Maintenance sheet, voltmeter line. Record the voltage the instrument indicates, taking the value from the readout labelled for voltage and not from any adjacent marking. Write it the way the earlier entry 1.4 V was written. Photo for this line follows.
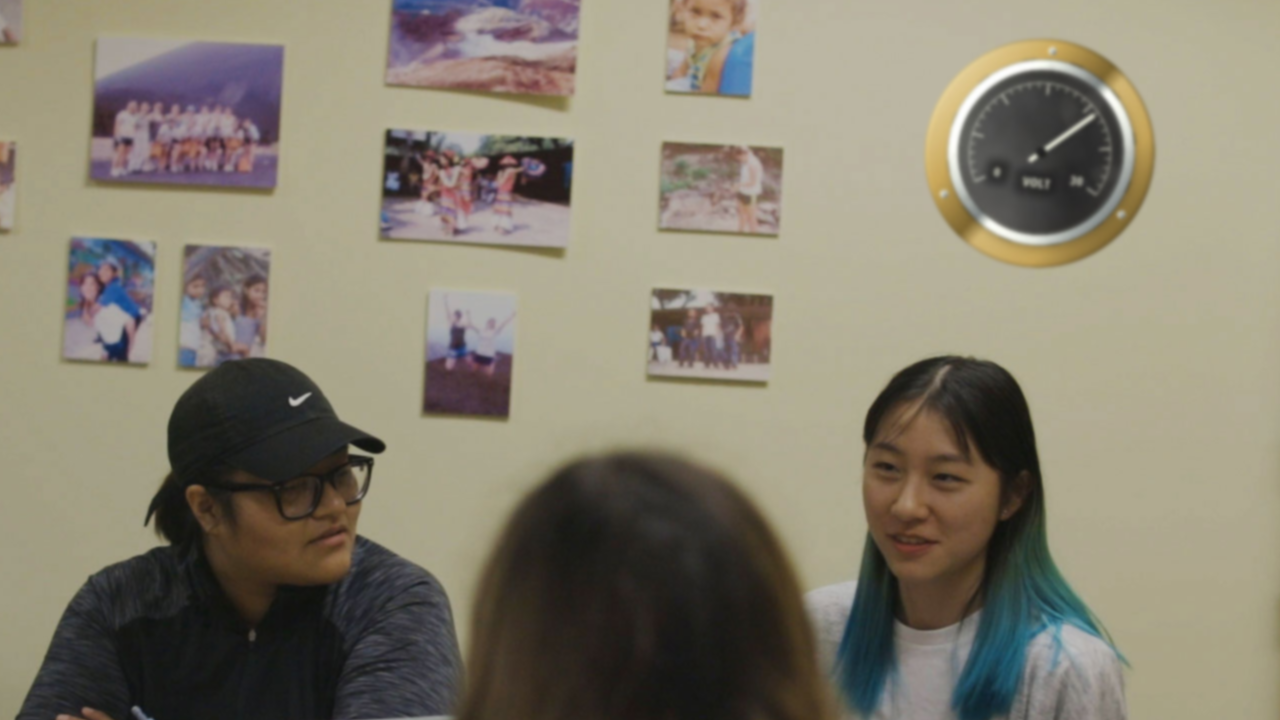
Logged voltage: 21 V
